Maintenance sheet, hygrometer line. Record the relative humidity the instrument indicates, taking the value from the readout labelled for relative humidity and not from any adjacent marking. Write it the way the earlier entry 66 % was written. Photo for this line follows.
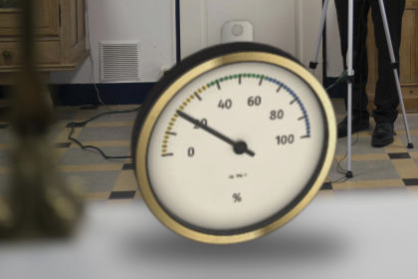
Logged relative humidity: 20 %
